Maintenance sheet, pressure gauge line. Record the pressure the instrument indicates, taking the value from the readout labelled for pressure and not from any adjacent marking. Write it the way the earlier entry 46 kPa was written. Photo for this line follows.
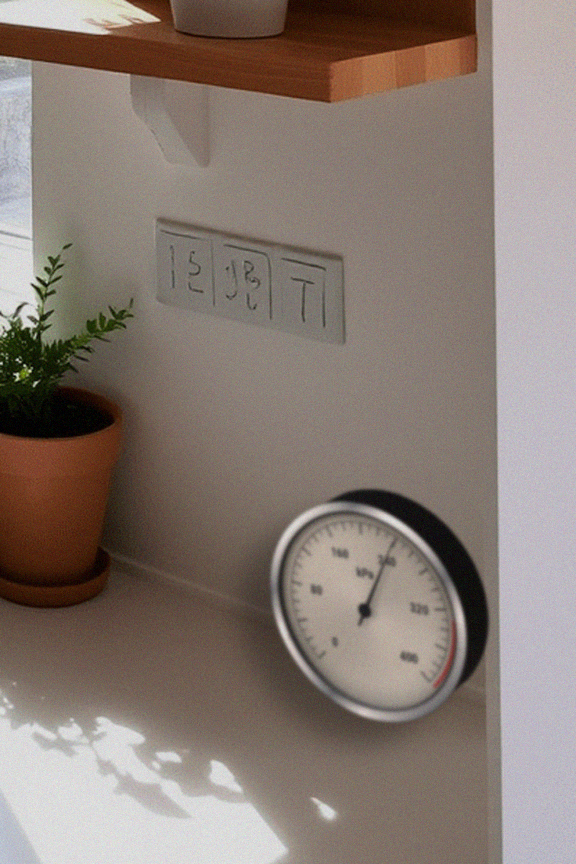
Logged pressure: 240 kPa
